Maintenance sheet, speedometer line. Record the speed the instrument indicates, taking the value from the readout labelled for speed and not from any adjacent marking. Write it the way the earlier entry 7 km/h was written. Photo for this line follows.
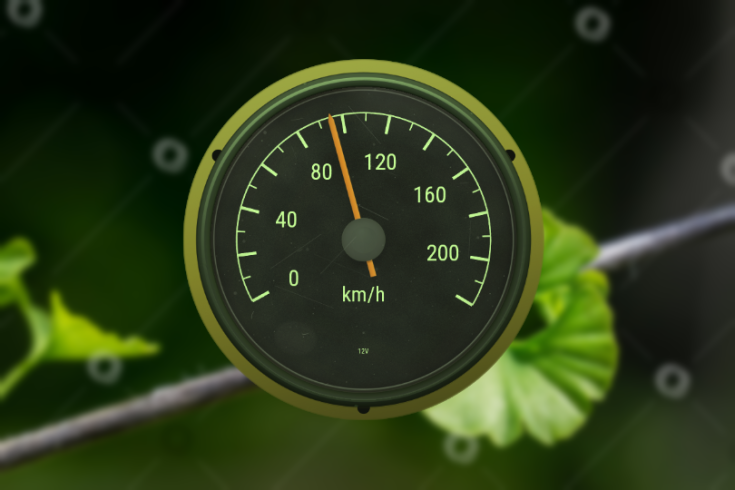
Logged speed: 95 km/h
